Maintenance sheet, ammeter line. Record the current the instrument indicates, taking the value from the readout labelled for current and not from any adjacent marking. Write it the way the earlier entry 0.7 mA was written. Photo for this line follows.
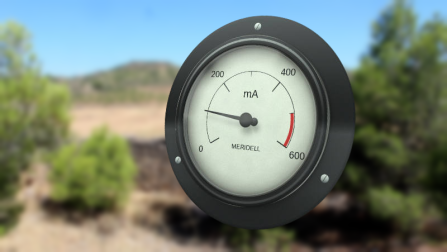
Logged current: 100 mA
